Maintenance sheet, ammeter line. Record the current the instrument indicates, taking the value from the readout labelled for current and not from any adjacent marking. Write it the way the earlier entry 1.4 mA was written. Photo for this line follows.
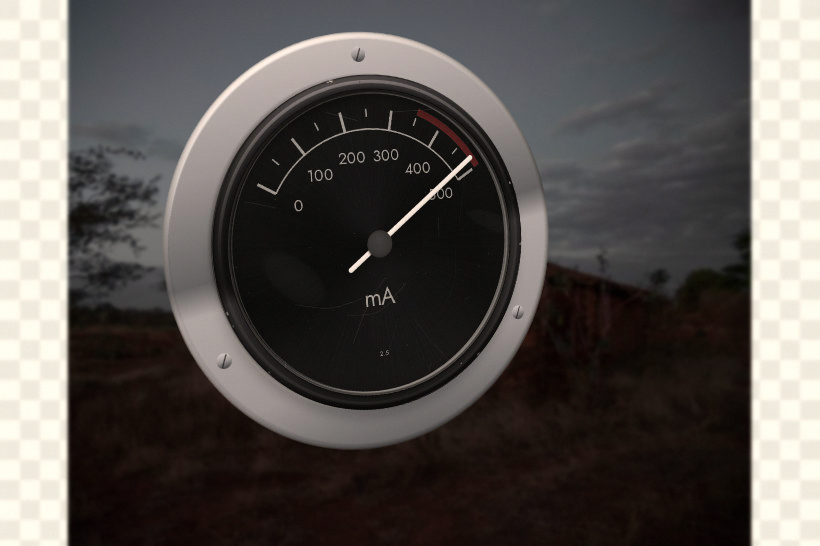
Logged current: 475 mA
